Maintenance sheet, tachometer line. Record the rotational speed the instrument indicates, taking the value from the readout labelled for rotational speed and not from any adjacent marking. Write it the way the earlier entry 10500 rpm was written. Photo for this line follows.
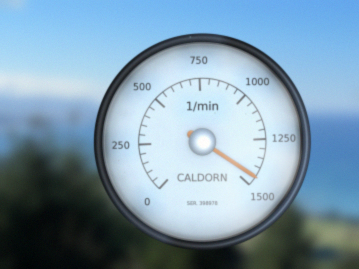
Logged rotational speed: 1450 rpm
